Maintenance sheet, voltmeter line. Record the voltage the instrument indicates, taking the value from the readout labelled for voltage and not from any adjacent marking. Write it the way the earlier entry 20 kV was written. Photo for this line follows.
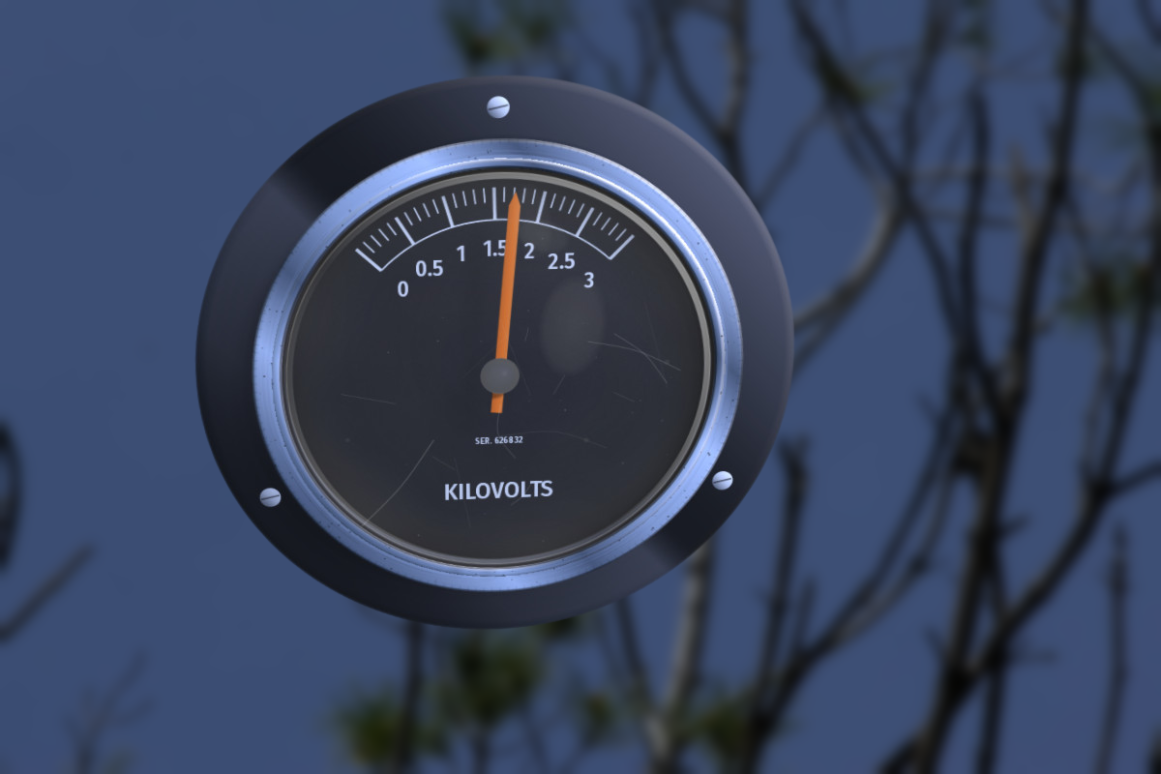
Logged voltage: 1.7 kV
